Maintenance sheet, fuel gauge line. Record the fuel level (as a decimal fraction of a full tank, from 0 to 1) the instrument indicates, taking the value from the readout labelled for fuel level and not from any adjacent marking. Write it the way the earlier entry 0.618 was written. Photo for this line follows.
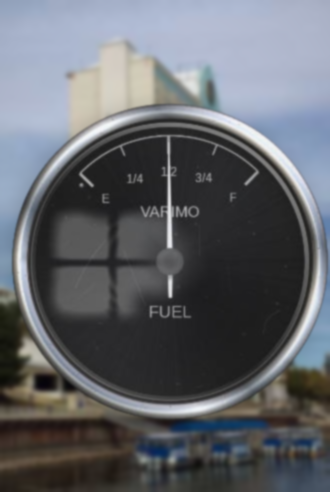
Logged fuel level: 0.5
